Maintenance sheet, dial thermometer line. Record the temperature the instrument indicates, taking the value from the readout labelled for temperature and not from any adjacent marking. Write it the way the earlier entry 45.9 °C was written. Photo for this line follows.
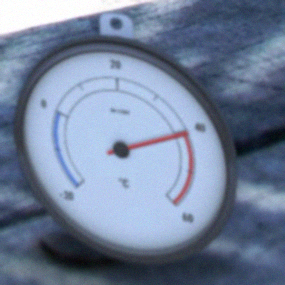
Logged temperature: 40 °C
